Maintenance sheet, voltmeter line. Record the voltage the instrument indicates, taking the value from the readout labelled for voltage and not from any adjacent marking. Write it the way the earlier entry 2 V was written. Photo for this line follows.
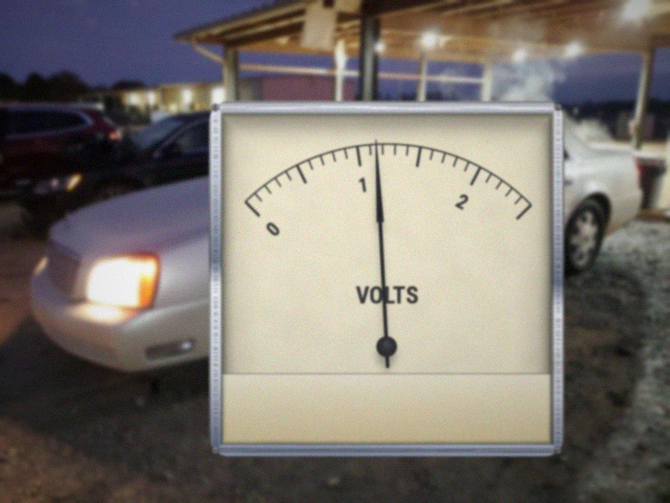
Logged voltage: 1.15 V
